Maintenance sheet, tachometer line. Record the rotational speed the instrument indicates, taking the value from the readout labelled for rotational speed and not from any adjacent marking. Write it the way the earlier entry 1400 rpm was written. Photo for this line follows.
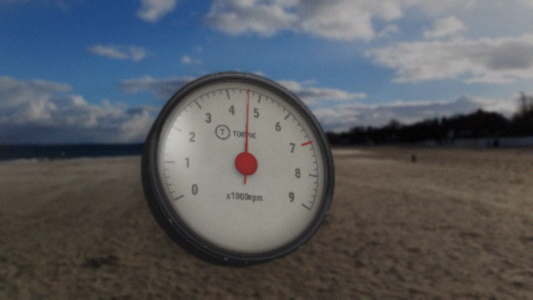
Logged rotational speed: 4600 rpm
